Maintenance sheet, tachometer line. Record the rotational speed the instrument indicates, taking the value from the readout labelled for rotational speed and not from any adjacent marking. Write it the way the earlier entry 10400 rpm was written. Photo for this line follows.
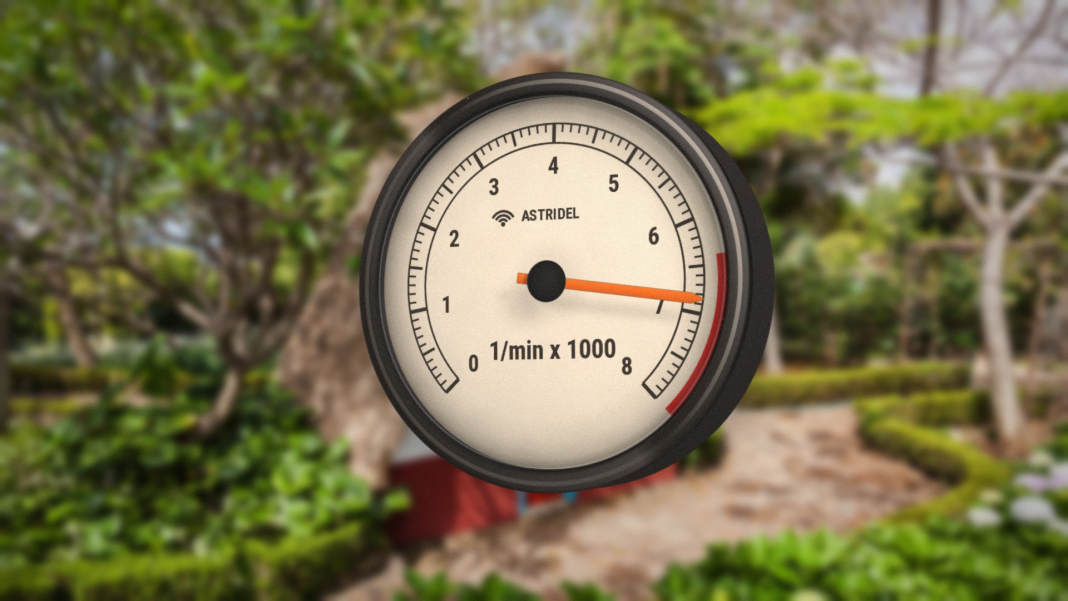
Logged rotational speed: 6850 rpm
